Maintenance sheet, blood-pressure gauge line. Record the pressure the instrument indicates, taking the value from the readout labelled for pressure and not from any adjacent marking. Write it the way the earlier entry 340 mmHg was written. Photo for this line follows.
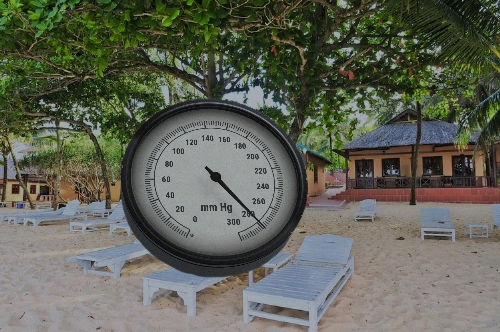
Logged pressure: 280 mmHg
